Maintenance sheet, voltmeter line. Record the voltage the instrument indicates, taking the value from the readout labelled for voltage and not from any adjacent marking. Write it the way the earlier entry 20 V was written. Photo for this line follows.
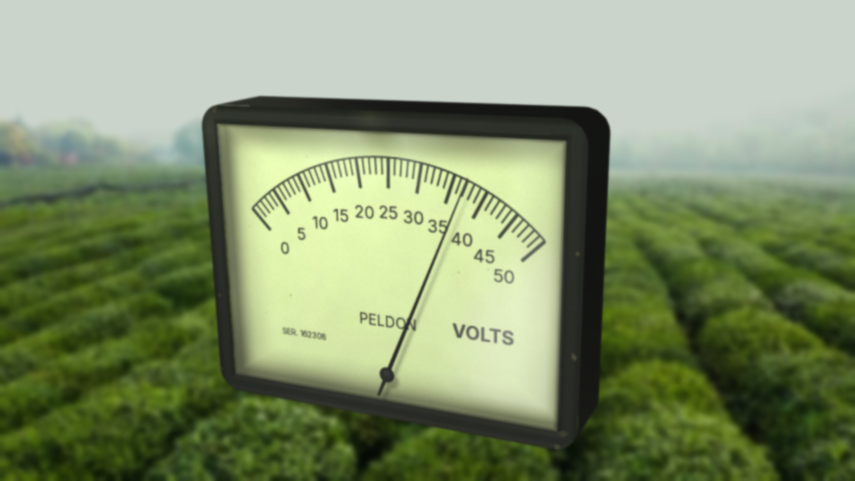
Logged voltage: 37 V
